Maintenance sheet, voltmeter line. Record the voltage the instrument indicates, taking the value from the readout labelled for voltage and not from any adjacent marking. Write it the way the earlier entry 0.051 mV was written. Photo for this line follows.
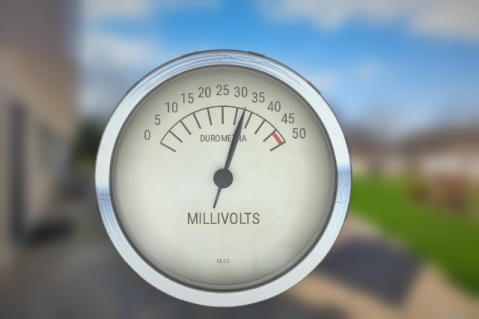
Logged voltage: 32.5 mV
